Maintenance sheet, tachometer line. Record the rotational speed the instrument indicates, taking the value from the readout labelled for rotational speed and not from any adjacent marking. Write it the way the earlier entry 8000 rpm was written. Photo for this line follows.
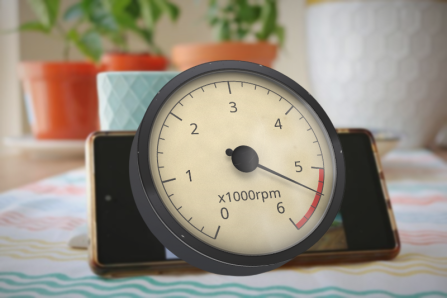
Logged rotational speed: 5400 rpm
